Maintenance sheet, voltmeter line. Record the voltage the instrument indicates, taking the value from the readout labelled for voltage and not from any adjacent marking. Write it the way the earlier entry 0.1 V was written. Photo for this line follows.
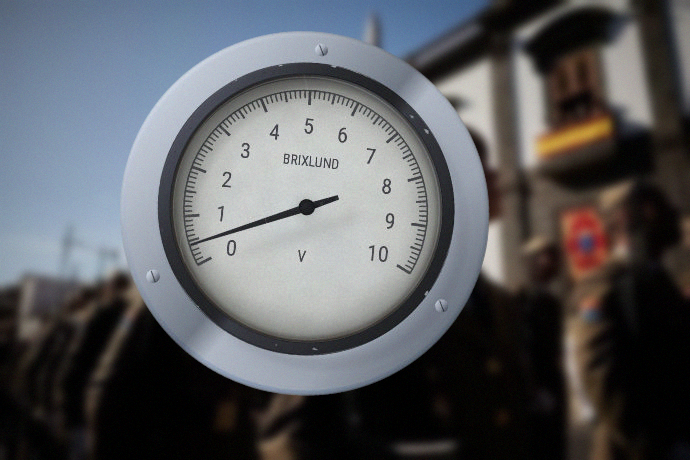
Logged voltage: 0.4 V
